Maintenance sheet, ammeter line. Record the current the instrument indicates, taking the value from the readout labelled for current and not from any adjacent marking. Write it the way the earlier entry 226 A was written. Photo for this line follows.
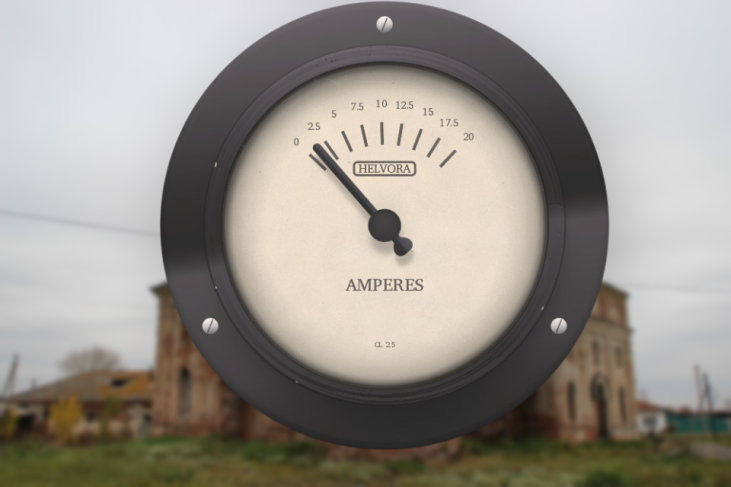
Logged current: 1.25 A
